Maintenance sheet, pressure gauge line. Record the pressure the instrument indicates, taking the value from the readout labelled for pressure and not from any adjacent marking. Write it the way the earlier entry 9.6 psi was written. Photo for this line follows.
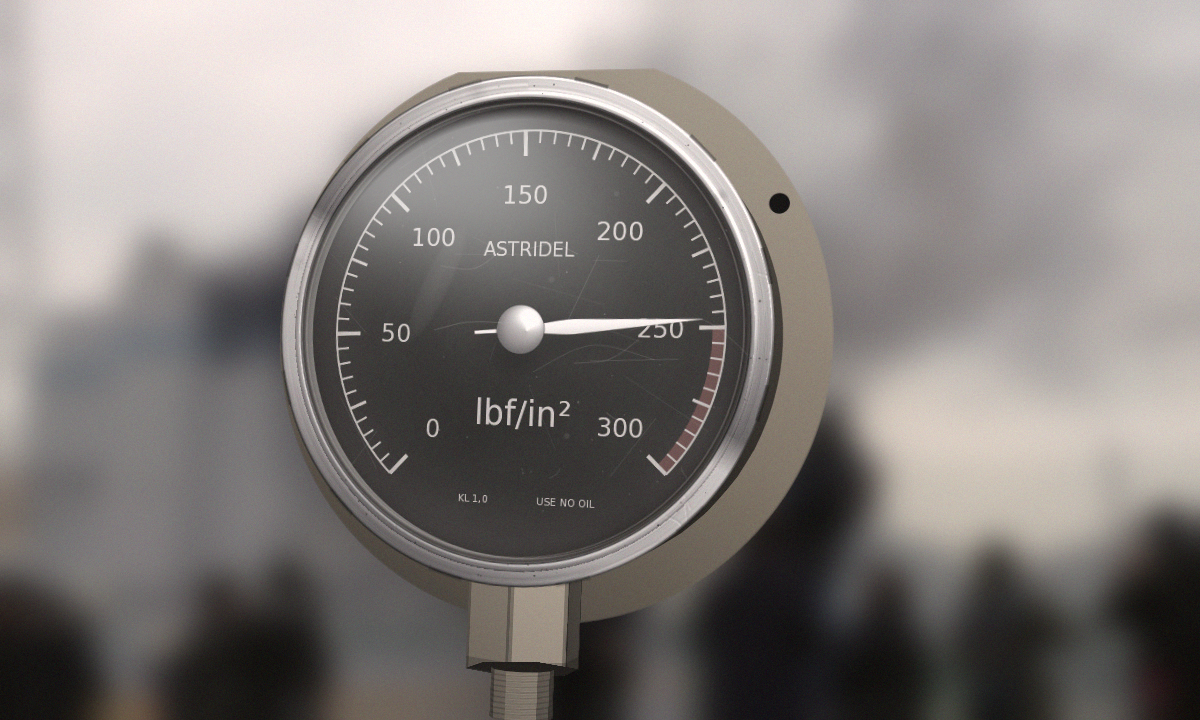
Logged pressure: 247.5 psi
